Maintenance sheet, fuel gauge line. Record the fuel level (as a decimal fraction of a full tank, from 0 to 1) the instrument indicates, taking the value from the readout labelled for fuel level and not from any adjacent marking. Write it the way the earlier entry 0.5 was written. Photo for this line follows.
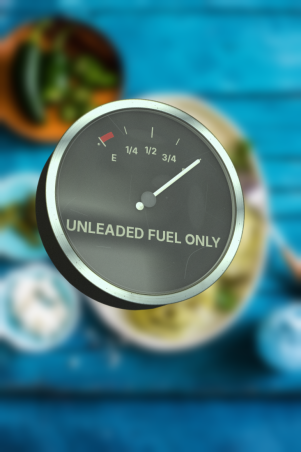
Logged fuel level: 1
